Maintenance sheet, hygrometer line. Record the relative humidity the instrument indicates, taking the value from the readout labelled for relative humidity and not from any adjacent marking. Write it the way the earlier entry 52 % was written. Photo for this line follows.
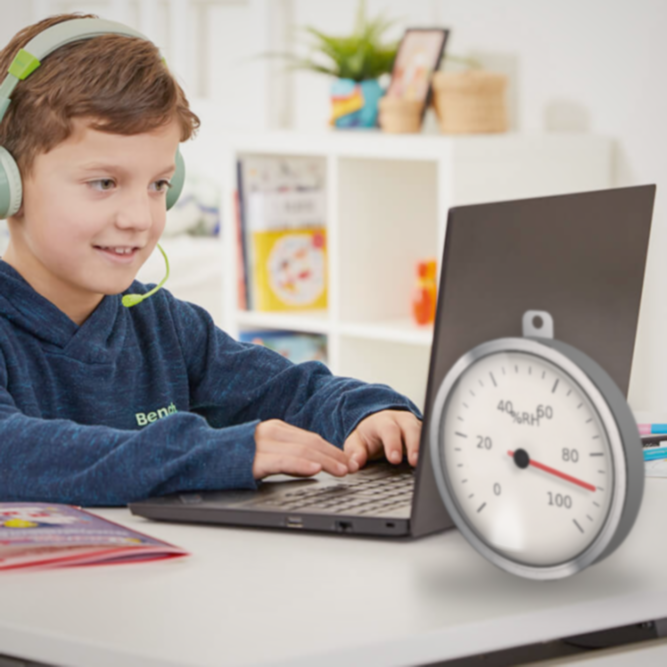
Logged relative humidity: 88 %
